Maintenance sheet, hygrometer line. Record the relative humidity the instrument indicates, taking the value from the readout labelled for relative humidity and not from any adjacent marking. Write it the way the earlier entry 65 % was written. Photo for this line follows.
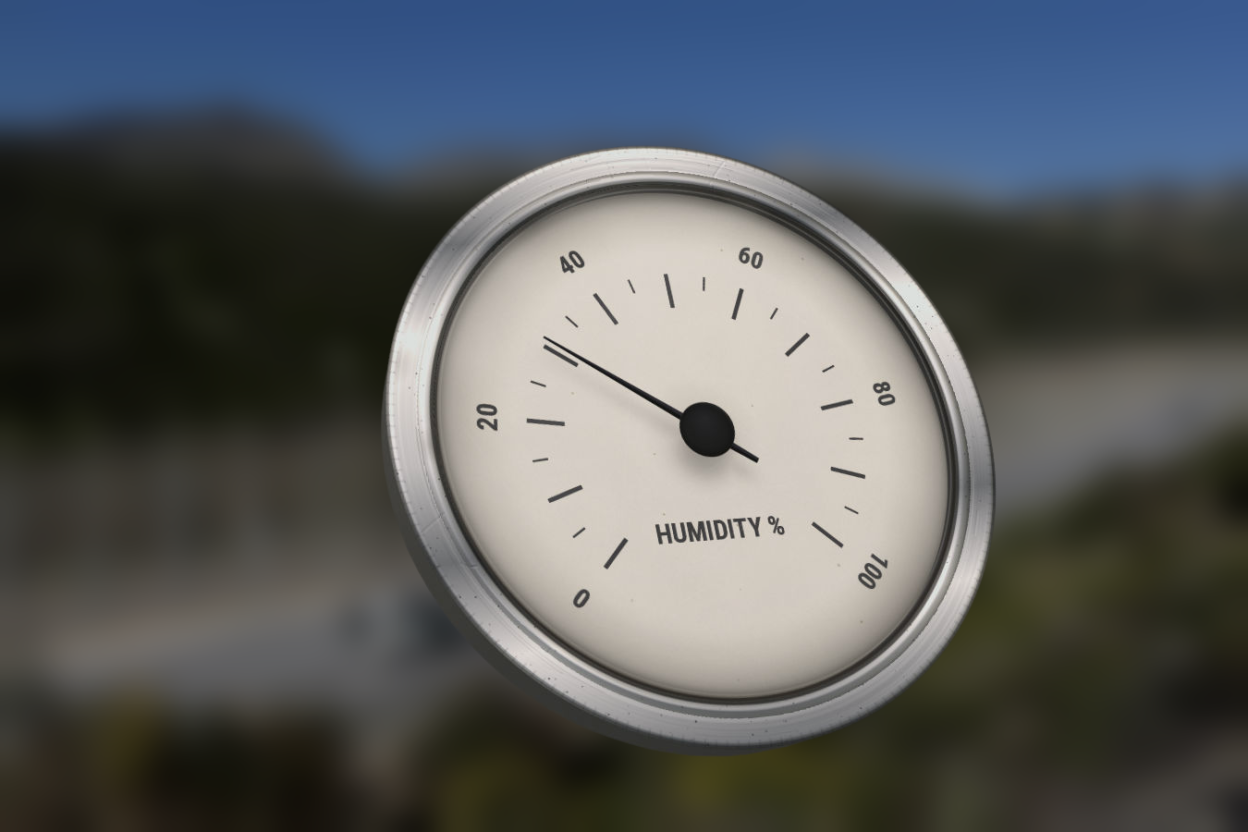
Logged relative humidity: 30 %
